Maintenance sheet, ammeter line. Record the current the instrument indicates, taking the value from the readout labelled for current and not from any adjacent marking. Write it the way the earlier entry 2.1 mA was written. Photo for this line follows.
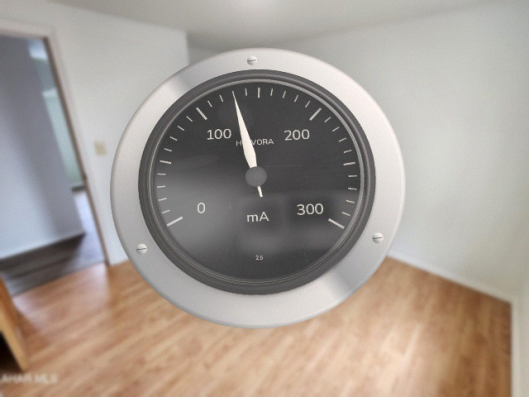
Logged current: 130 mA
